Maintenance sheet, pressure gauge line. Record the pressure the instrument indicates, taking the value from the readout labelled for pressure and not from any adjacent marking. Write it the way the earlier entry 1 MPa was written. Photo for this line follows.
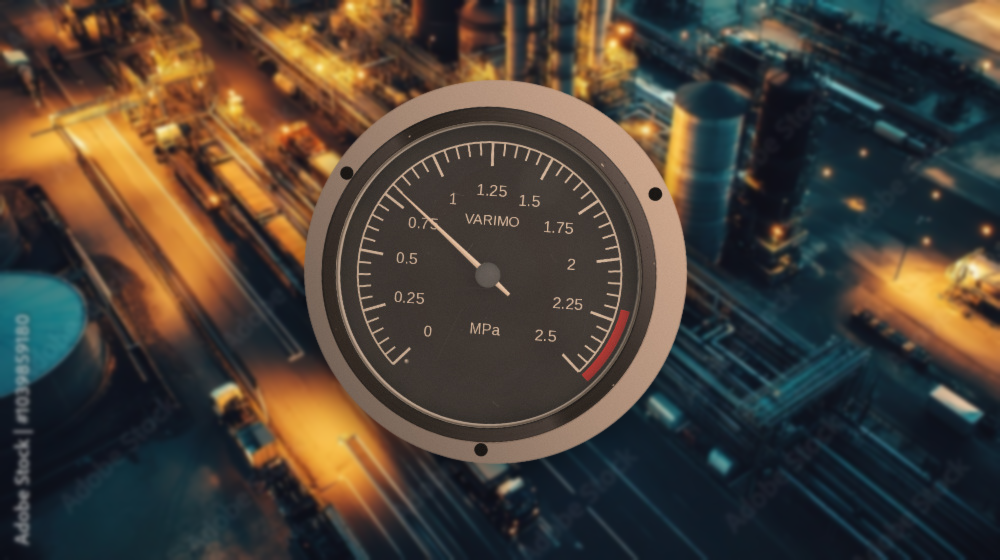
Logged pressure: 0.8 MPa
